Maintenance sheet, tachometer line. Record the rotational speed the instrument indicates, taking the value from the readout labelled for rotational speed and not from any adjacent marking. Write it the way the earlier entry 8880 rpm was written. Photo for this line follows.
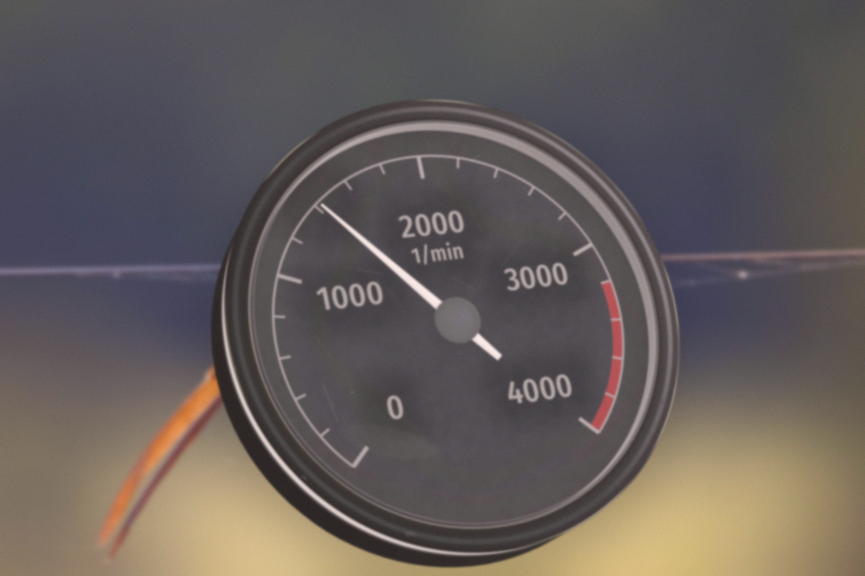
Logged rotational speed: 1400 rpm
